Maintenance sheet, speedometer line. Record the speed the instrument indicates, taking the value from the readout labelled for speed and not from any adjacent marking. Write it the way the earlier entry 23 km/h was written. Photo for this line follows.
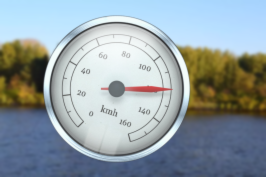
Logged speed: 120 km/h
